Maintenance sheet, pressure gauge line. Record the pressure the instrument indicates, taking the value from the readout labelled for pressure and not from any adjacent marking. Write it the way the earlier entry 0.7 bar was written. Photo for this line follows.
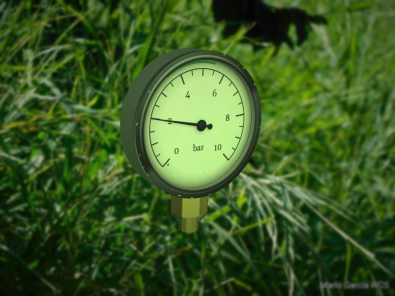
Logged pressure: 2 bar
